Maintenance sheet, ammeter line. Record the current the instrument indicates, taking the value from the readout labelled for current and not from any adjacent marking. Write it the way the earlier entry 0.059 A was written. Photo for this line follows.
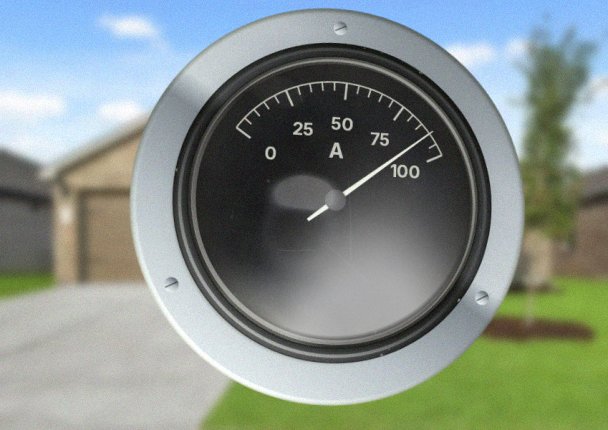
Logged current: 90 A
